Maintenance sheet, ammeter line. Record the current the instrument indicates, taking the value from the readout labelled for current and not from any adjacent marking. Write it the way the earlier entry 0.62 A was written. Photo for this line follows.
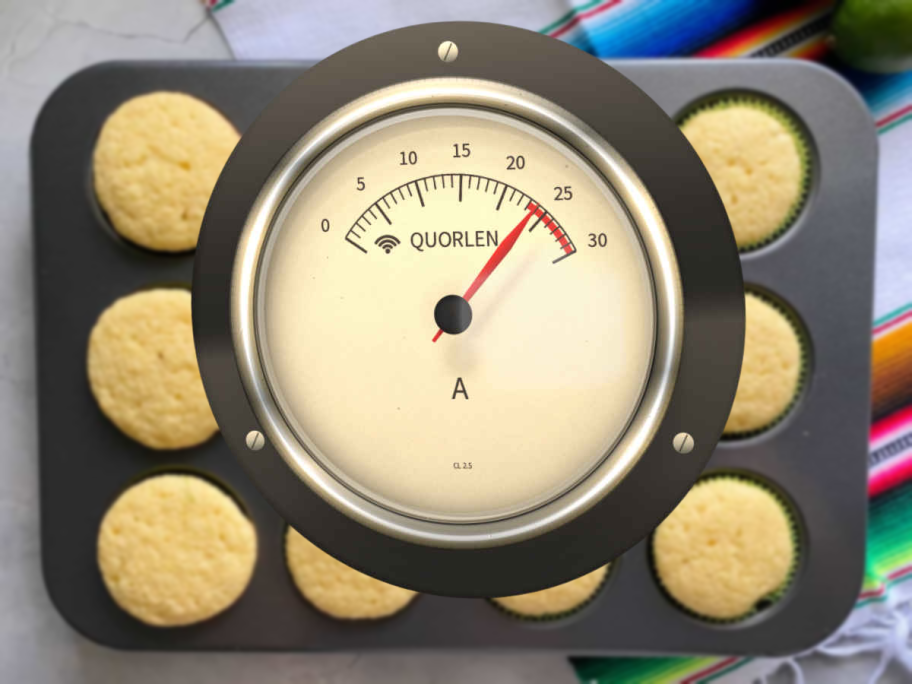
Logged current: 24 A
